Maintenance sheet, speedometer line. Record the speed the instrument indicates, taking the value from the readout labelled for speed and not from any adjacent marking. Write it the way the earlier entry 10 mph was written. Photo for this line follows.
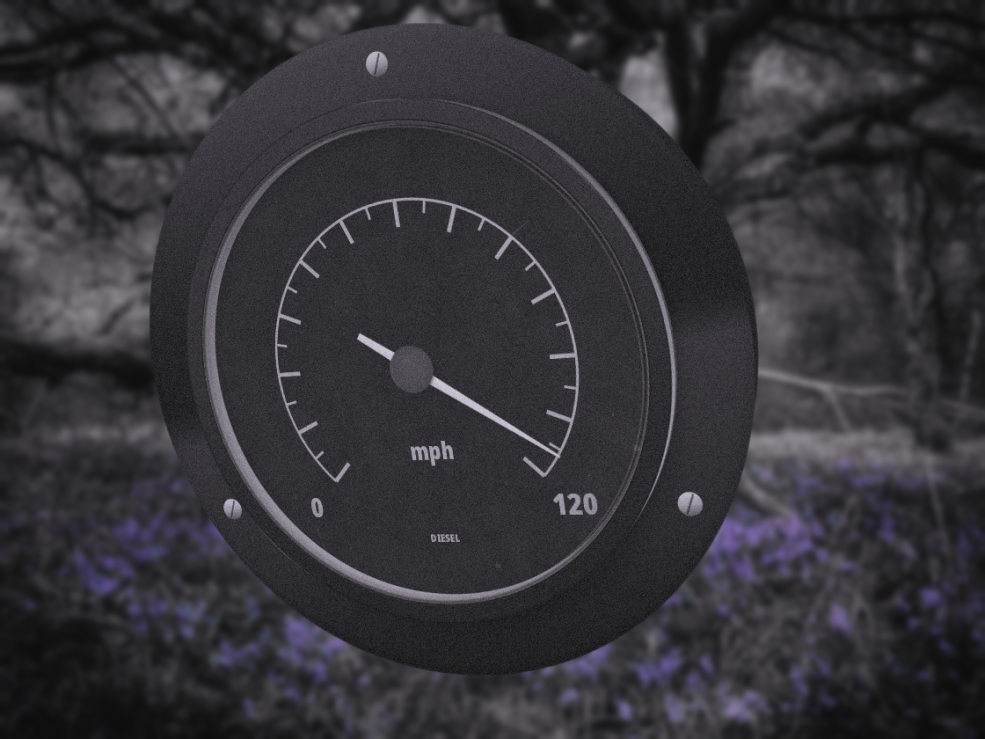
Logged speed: 115 mph
